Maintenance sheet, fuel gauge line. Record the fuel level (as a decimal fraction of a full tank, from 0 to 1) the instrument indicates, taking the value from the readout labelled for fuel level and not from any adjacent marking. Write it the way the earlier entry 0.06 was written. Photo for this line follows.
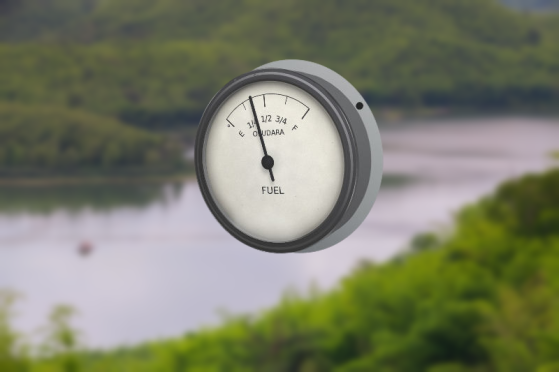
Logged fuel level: 0.375
